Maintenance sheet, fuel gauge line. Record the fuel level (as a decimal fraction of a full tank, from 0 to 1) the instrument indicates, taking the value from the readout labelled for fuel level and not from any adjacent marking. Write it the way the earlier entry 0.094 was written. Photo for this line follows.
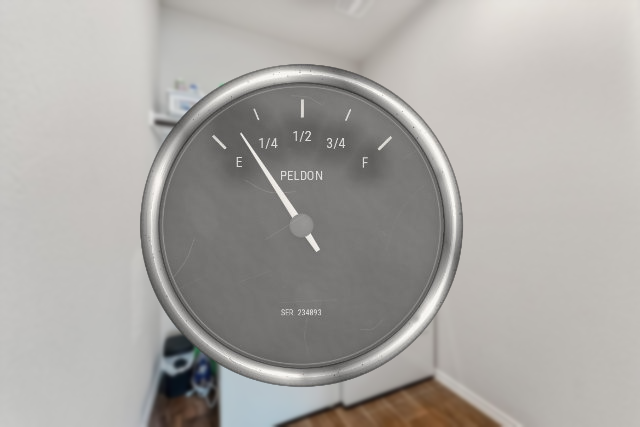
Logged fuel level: 0.125
